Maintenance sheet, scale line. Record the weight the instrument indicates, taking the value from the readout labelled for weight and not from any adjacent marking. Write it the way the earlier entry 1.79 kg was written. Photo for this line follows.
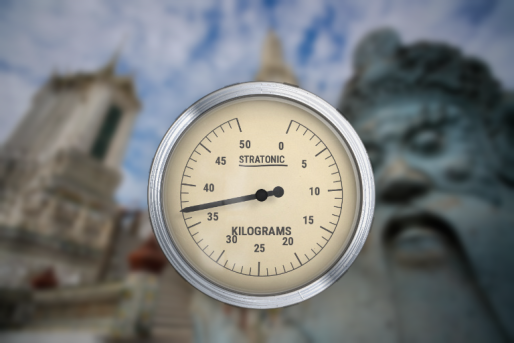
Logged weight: 37 kg
